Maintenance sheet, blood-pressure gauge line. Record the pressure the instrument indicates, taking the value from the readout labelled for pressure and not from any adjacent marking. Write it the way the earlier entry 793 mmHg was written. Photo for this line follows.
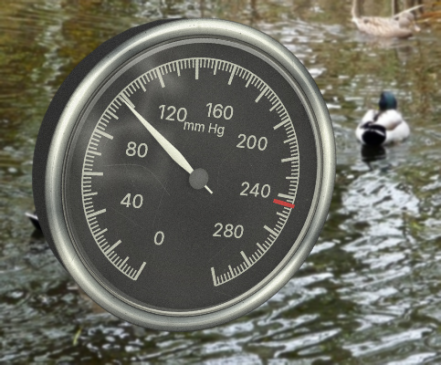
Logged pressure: 98 mmHg
